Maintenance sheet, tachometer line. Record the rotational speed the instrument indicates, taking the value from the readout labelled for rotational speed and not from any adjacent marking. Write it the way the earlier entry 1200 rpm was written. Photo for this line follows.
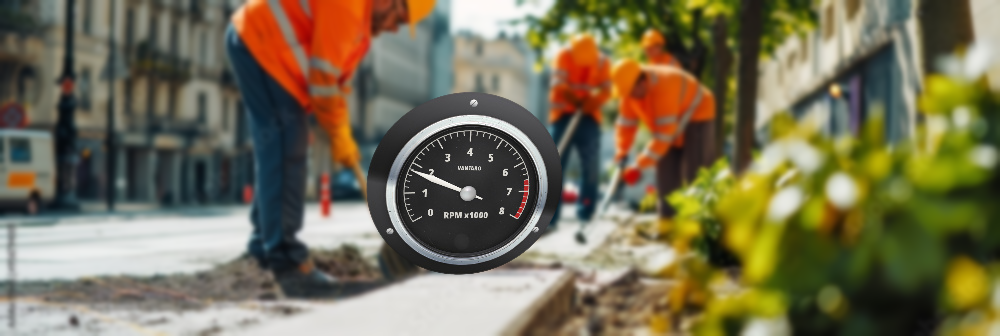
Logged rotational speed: 1800 rpm
